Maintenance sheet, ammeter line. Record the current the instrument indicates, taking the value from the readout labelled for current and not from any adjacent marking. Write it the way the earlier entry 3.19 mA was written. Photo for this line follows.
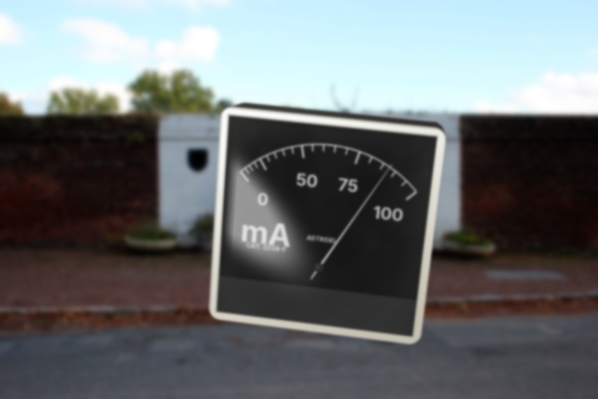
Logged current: 87.5 mA
